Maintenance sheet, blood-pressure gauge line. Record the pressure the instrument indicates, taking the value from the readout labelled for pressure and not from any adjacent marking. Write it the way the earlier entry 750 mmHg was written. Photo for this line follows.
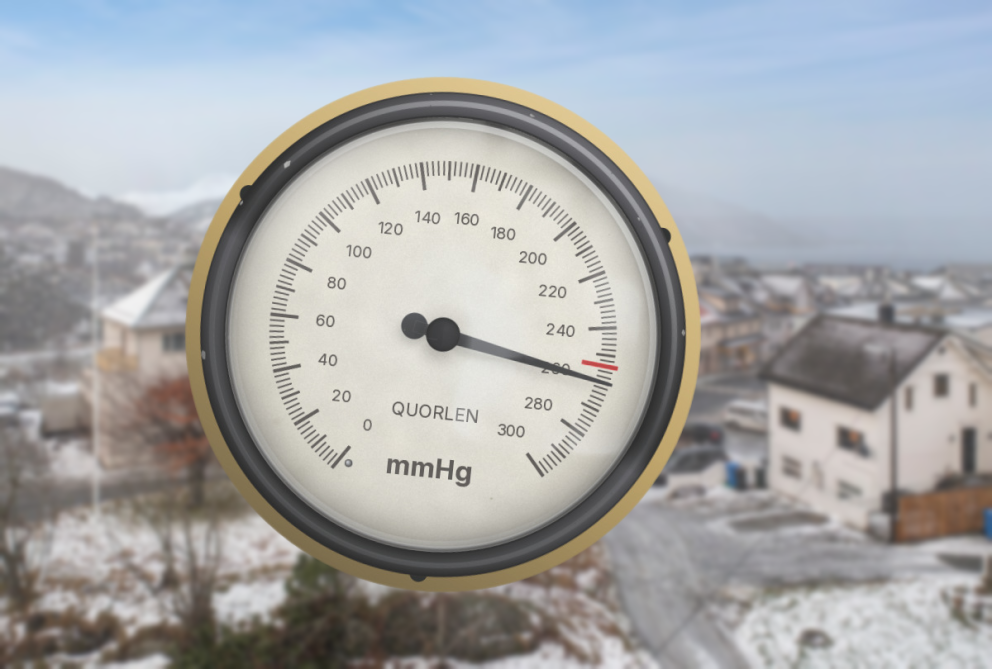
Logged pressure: 260 mmHg
